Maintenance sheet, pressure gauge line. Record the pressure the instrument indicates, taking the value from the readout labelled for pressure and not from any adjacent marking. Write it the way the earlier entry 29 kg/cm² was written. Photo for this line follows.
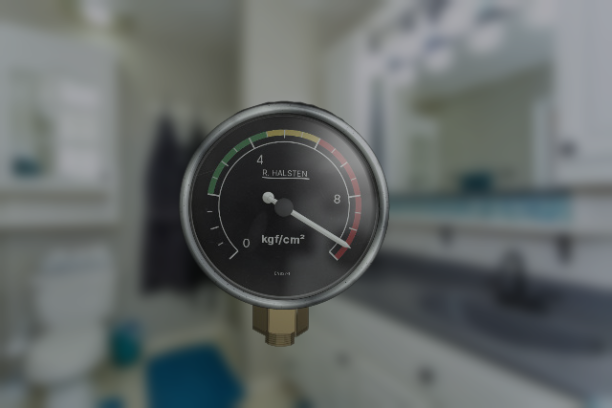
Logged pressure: 9.5 kg/cm²
